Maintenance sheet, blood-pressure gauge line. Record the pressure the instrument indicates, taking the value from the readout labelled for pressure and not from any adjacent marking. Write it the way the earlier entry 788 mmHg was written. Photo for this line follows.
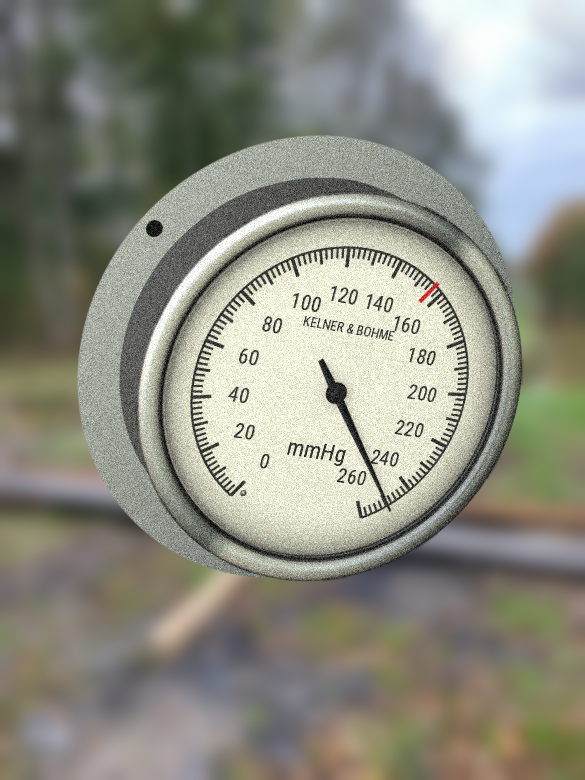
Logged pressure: 250 mmHg
